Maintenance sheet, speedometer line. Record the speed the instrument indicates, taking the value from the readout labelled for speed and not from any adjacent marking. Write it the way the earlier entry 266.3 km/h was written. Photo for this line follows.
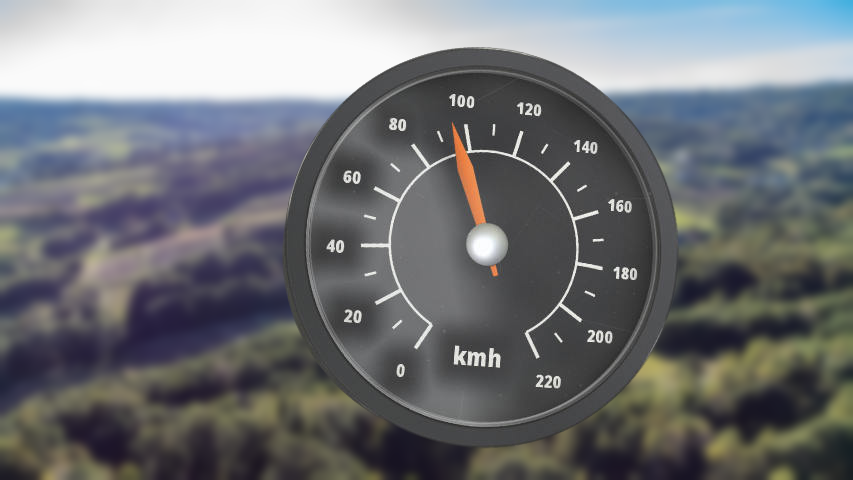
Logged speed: 95 km/h
